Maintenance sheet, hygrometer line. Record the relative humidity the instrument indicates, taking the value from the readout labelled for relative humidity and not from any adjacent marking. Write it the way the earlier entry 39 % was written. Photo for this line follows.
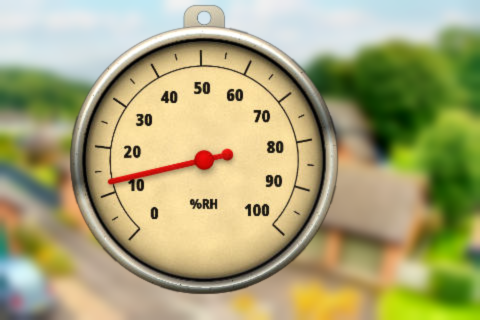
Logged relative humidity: 12.5 %
